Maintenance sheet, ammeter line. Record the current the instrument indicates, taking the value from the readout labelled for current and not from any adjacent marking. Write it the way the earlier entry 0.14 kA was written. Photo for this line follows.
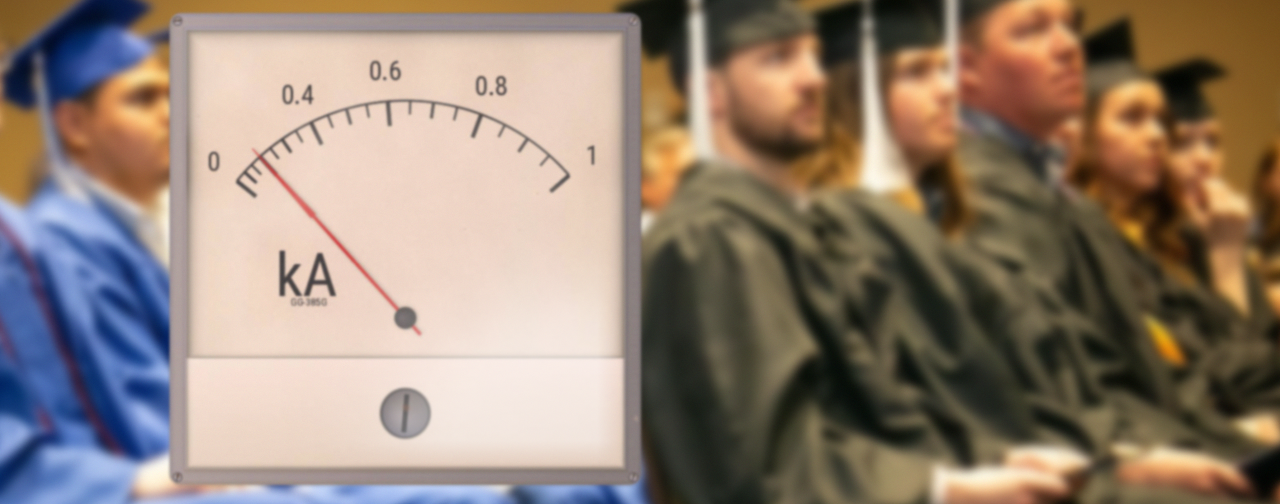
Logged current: 0.2 kA
